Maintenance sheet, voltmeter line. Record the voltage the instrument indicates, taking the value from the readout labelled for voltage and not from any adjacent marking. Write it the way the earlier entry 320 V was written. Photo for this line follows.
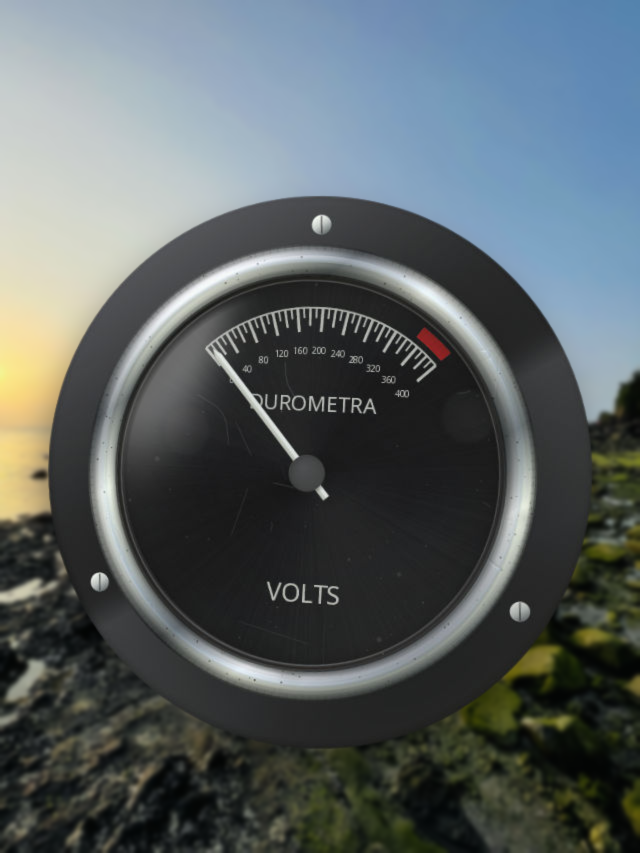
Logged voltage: 10 V
